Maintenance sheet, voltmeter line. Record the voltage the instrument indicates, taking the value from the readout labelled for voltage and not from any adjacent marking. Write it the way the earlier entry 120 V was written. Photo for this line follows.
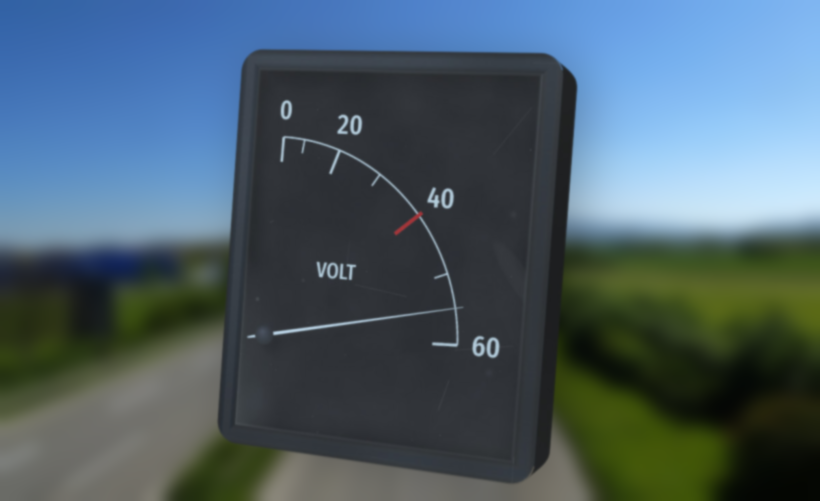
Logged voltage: 55 V
